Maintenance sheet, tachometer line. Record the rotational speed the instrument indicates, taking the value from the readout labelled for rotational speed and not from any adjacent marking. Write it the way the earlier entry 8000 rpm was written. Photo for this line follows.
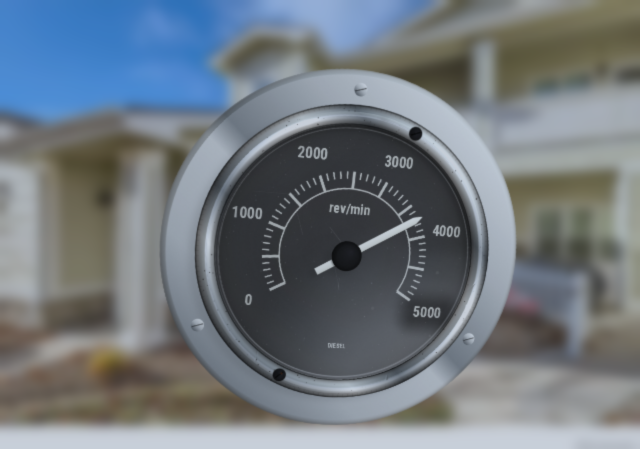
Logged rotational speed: 3700 rpm
